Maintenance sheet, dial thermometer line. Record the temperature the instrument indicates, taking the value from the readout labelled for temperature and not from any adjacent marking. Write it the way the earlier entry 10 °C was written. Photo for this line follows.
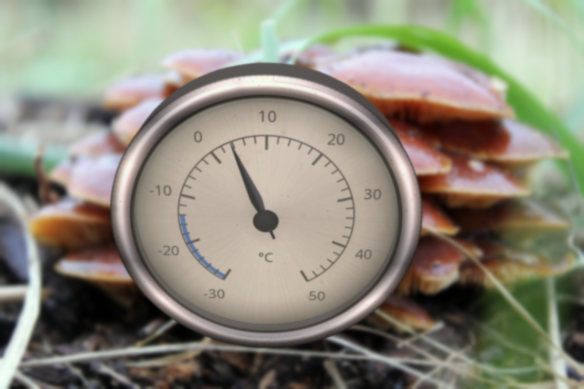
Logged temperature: 4 °C
